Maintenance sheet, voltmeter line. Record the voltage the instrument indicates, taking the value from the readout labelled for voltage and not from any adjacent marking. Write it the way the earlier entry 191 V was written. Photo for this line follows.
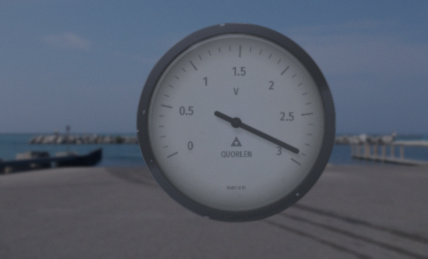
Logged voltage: 2.9 V
